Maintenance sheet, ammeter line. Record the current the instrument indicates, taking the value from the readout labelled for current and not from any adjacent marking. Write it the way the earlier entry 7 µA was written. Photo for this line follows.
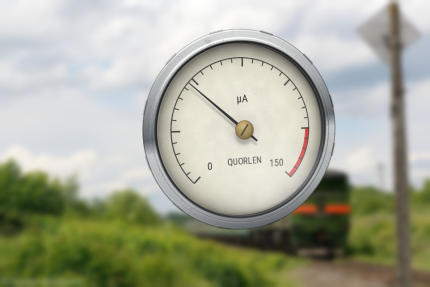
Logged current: 47.5 µA
